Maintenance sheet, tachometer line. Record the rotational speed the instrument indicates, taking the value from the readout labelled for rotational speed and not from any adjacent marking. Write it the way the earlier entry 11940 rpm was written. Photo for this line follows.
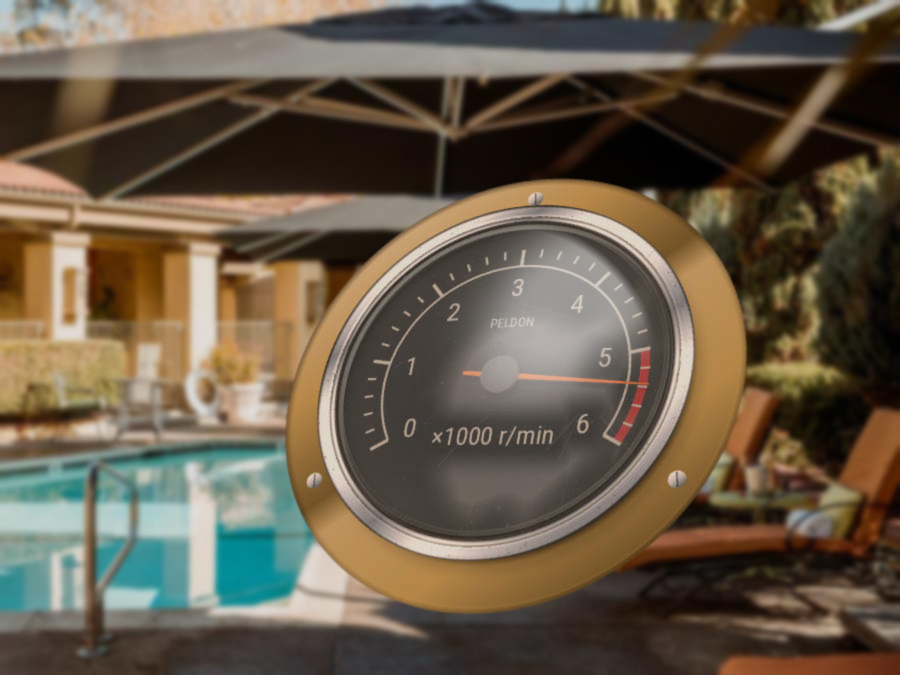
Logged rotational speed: 5400 rpm
